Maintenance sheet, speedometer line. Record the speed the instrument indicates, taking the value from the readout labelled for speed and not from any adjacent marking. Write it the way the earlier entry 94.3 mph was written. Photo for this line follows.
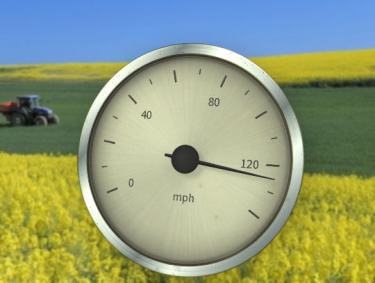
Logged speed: 125 mph
